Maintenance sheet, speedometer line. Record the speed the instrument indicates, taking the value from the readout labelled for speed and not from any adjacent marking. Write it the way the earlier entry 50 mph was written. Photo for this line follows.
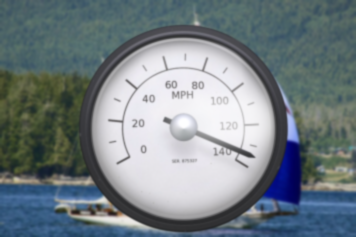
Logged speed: 135 mph
